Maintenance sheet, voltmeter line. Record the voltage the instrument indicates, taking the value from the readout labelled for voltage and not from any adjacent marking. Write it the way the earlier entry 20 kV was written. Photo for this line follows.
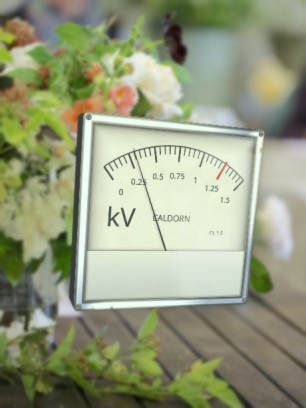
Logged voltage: 0.3 kV
